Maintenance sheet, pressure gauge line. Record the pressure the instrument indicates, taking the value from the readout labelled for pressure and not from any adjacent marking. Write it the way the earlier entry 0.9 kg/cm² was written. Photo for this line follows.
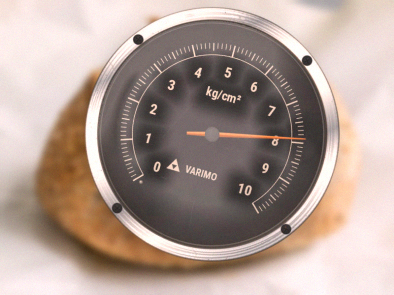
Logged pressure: 7.9 kg/cm²
